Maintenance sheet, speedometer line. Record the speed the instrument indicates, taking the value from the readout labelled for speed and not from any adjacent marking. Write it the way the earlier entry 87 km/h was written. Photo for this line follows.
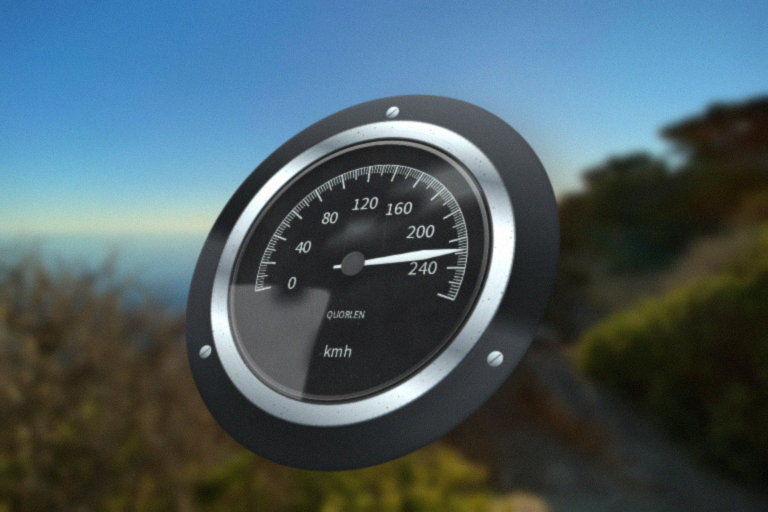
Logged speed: 230 km/h
